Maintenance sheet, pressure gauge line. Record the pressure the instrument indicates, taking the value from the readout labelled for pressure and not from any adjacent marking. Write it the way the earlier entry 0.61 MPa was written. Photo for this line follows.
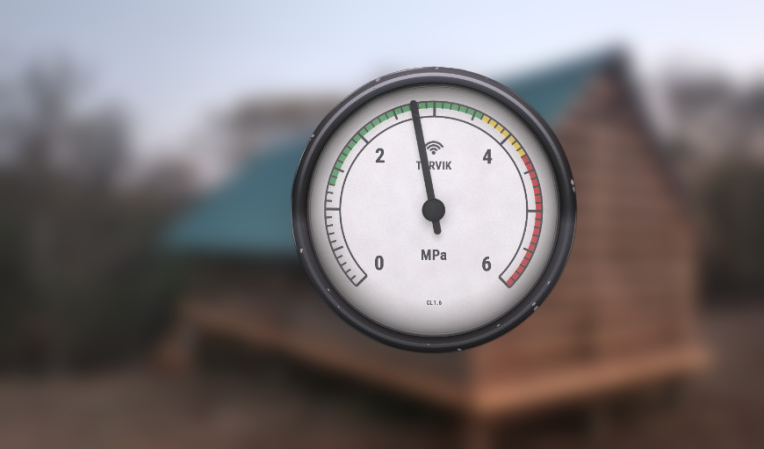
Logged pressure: 2.75 MPa
